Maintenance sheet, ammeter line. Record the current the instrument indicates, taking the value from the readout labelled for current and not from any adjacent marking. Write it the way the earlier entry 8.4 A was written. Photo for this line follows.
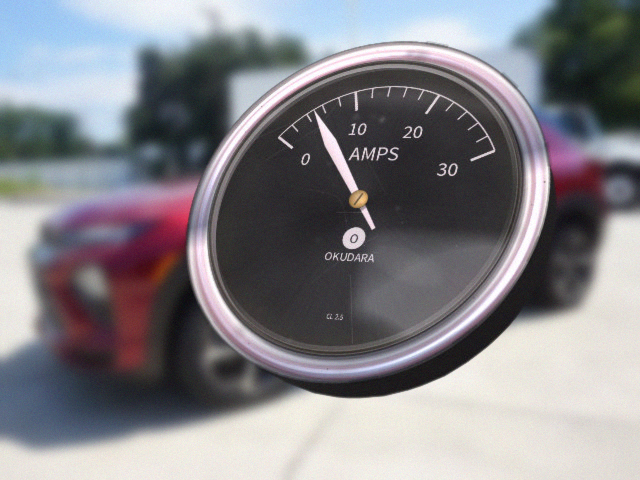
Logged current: 5 A
